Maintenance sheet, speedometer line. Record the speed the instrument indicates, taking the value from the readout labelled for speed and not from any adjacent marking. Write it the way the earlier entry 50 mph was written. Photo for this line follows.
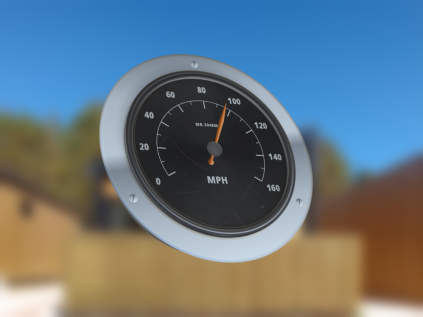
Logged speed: 95 mph
